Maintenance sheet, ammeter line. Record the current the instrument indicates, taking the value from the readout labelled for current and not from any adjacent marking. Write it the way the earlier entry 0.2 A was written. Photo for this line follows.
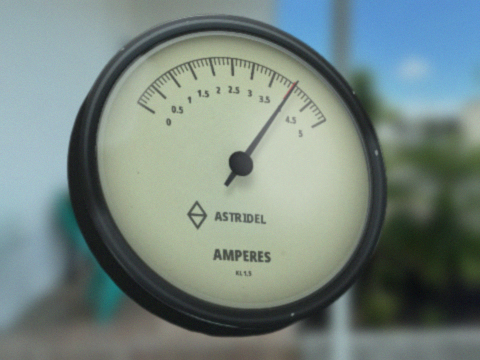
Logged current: 4 A
